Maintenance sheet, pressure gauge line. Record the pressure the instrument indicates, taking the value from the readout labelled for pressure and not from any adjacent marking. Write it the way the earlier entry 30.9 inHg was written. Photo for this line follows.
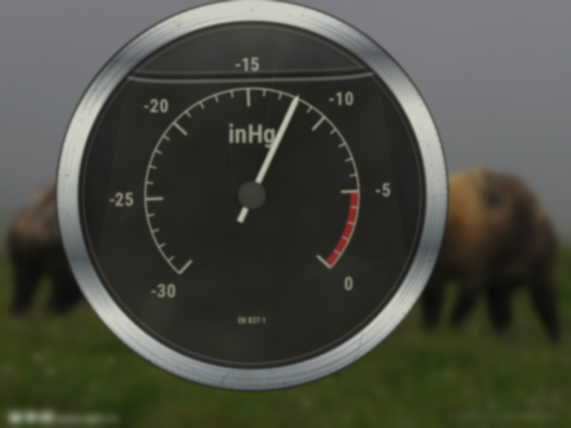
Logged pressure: -12 inHg
